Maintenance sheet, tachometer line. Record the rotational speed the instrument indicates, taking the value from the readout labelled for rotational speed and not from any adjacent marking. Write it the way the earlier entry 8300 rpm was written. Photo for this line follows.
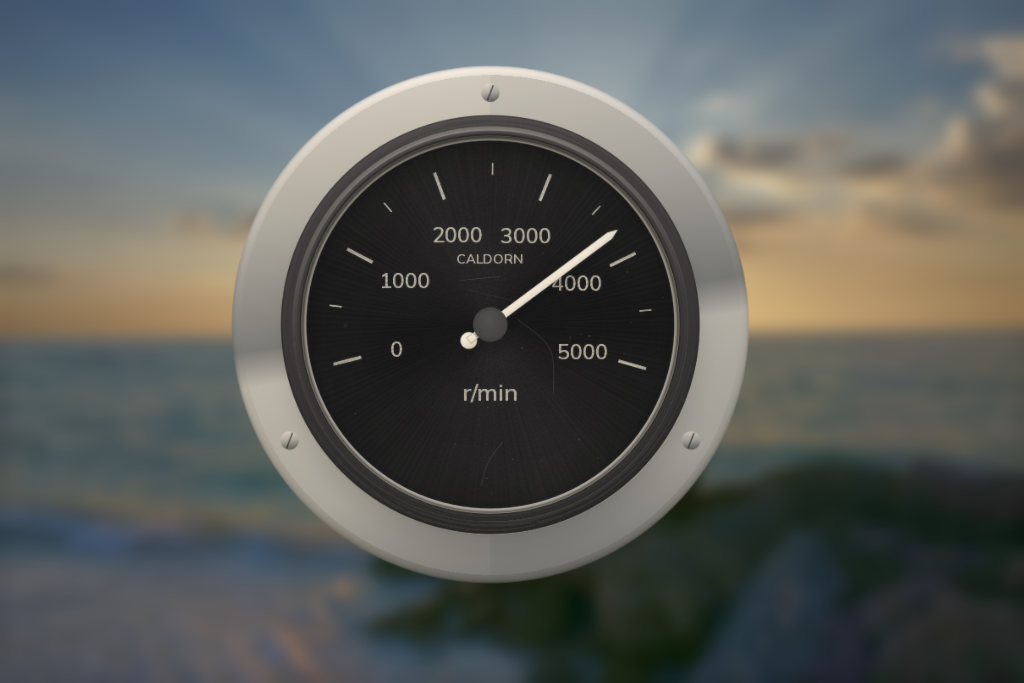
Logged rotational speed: 3750 rpm
